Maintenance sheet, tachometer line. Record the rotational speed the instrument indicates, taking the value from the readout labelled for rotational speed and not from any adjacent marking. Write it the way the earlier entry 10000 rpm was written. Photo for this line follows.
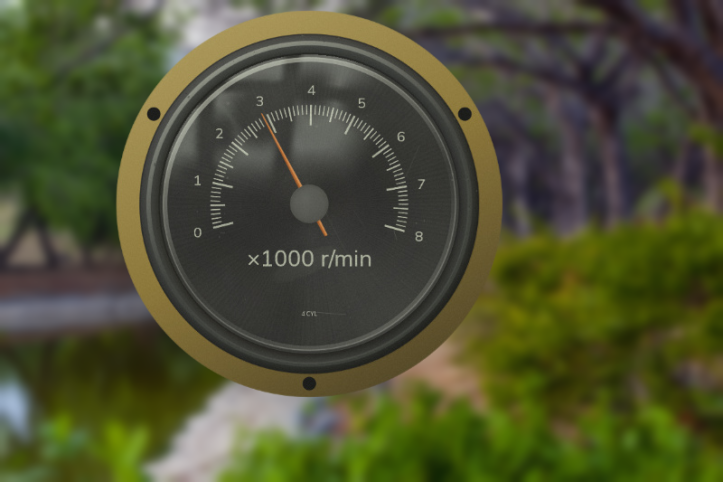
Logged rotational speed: 2900 rpm
